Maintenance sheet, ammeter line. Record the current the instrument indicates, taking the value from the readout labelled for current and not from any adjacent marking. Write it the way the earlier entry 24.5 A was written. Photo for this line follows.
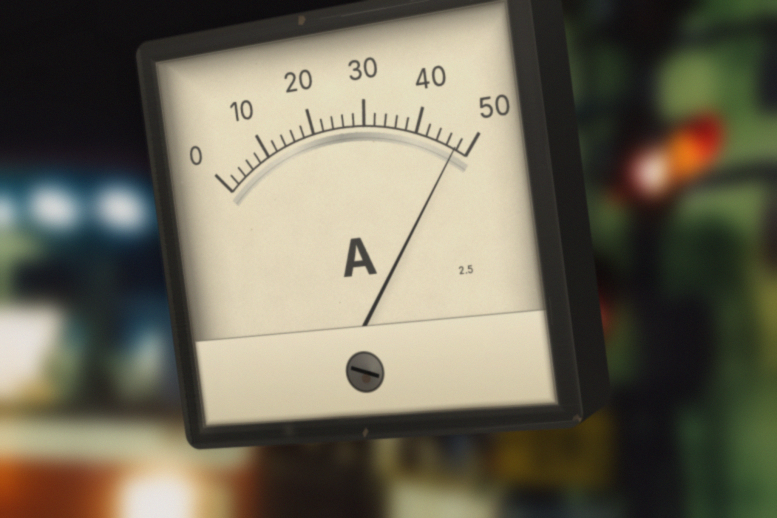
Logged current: 48 A
